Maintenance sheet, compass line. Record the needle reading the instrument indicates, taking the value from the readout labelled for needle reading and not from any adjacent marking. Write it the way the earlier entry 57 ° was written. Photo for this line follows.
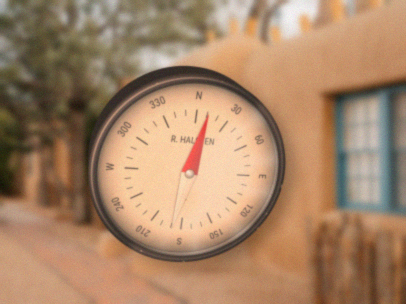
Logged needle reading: 10 °
